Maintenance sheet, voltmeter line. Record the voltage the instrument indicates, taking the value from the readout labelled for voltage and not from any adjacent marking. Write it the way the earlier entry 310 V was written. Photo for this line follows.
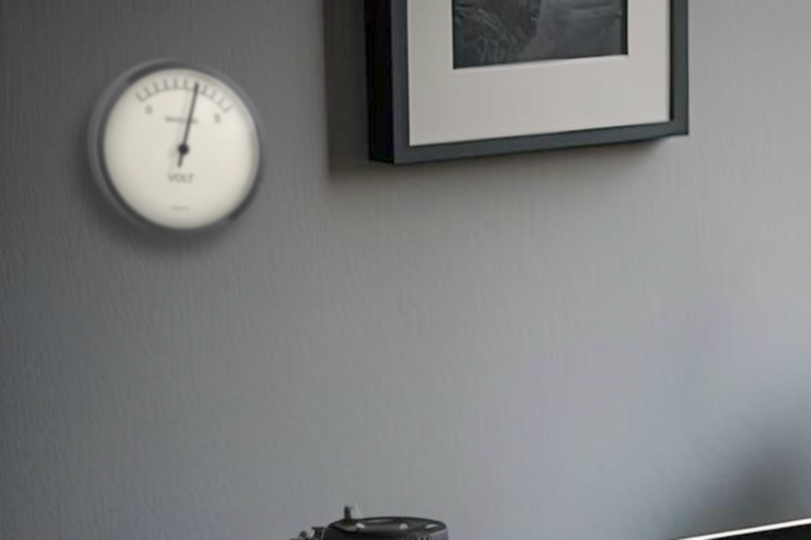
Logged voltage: 3 V
